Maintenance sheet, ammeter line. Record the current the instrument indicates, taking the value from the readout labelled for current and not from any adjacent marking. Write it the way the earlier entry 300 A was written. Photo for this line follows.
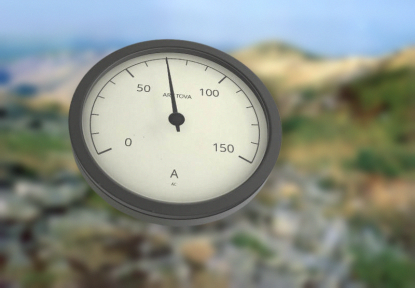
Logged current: 70 A
